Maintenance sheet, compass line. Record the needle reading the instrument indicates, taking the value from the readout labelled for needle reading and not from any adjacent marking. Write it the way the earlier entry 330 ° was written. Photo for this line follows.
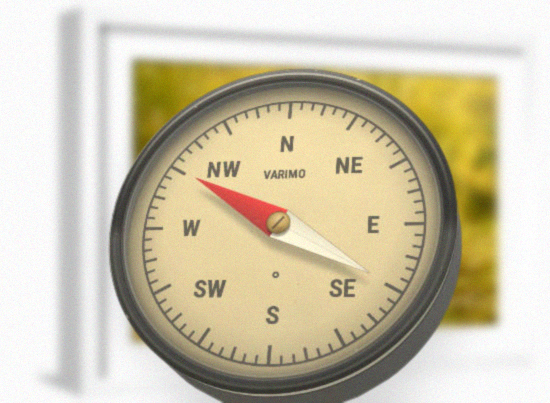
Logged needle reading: 300 °
